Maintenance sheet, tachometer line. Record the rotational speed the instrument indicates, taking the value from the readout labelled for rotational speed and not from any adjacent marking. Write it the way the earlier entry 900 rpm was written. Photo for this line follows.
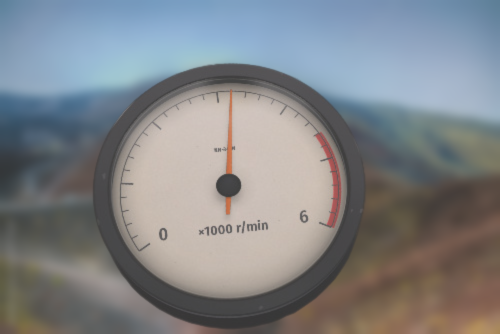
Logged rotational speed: 3200 rpm
